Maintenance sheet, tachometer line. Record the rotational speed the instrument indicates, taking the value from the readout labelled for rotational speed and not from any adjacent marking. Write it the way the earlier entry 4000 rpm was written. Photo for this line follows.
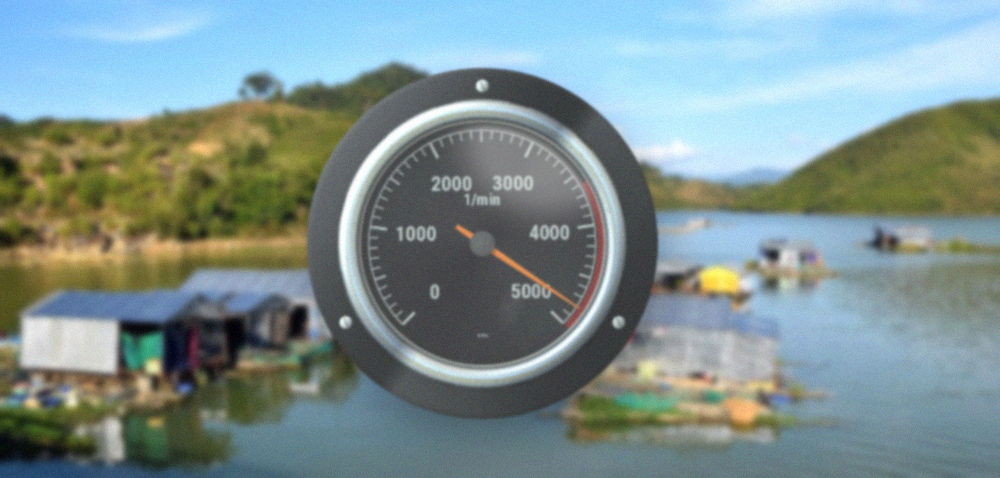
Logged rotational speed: 4800 rpm
